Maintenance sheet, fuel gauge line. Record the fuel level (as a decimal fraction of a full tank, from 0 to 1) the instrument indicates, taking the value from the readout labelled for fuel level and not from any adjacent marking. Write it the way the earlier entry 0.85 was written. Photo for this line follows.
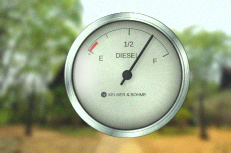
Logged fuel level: 0.75
